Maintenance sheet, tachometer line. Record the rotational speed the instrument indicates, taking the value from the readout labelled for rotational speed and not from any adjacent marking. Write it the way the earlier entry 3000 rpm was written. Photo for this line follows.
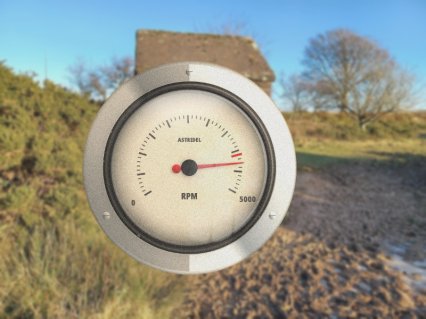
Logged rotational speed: 4300 rpm
